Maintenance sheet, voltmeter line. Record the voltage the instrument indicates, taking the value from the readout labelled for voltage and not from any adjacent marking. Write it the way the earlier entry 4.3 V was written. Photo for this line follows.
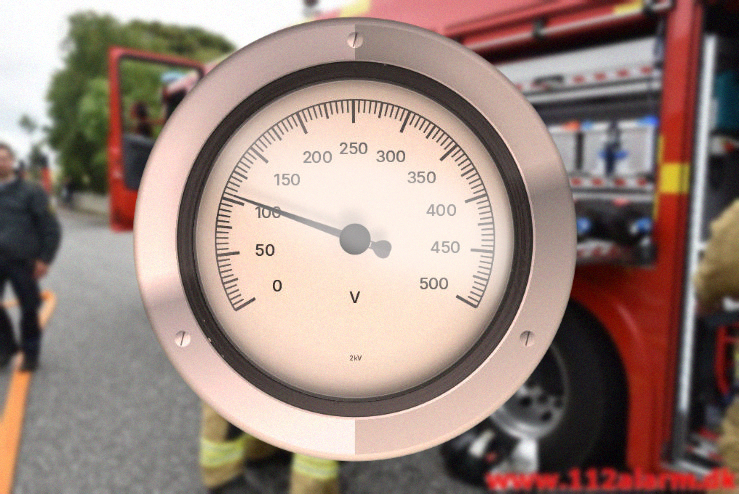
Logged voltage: 105 V
